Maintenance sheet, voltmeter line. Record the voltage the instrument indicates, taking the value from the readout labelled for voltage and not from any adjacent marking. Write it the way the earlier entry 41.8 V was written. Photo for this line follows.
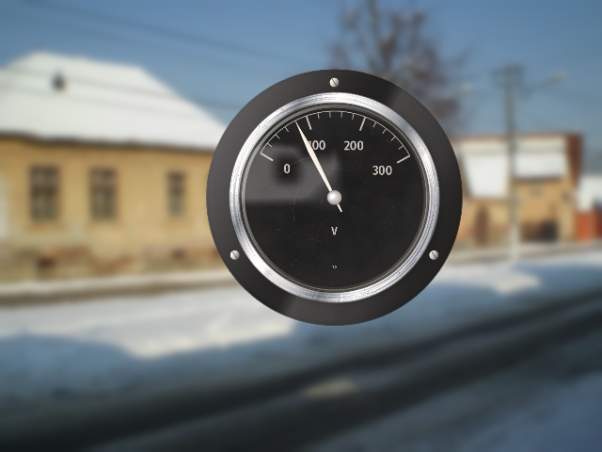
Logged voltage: 80 V
